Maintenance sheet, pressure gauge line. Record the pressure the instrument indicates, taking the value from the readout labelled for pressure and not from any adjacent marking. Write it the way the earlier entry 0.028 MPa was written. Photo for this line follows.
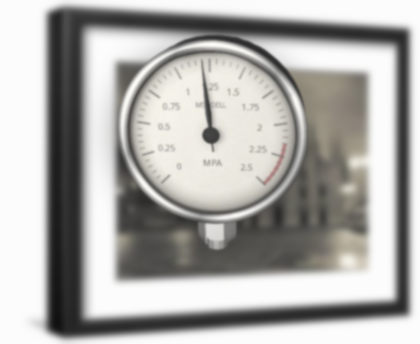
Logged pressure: 1.2 MPa
